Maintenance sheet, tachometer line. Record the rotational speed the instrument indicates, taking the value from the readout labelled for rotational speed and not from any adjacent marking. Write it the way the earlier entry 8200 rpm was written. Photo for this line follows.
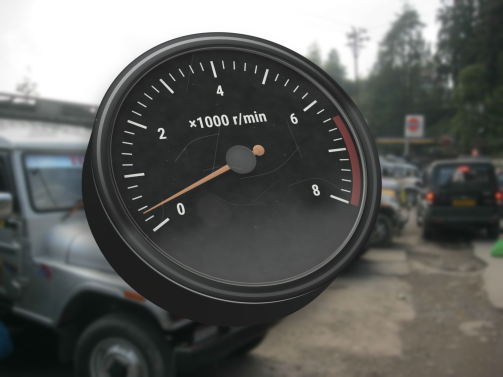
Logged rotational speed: 300 rpm
